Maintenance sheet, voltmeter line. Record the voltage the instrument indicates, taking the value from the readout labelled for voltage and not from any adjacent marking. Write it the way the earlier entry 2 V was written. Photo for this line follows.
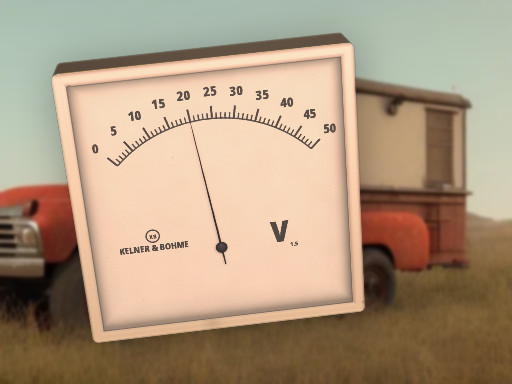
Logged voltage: 20 V
